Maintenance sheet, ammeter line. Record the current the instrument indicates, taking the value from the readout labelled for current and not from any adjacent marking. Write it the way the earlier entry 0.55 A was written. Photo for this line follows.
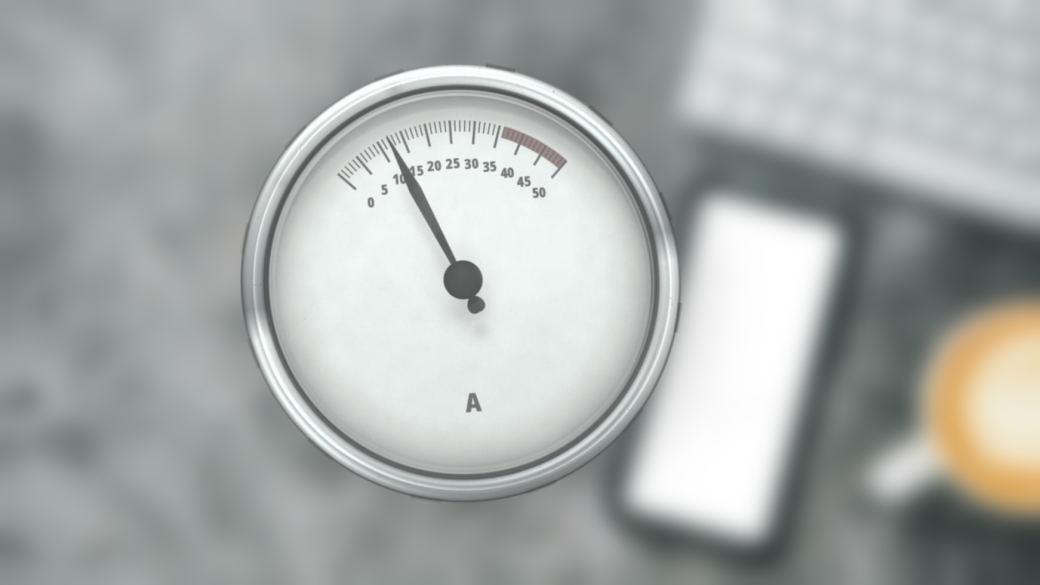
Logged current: 12 A
